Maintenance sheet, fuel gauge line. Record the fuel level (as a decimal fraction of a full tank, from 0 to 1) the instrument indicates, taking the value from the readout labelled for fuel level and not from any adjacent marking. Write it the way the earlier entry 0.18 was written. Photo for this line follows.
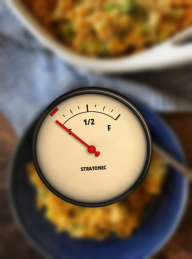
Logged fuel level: 0
